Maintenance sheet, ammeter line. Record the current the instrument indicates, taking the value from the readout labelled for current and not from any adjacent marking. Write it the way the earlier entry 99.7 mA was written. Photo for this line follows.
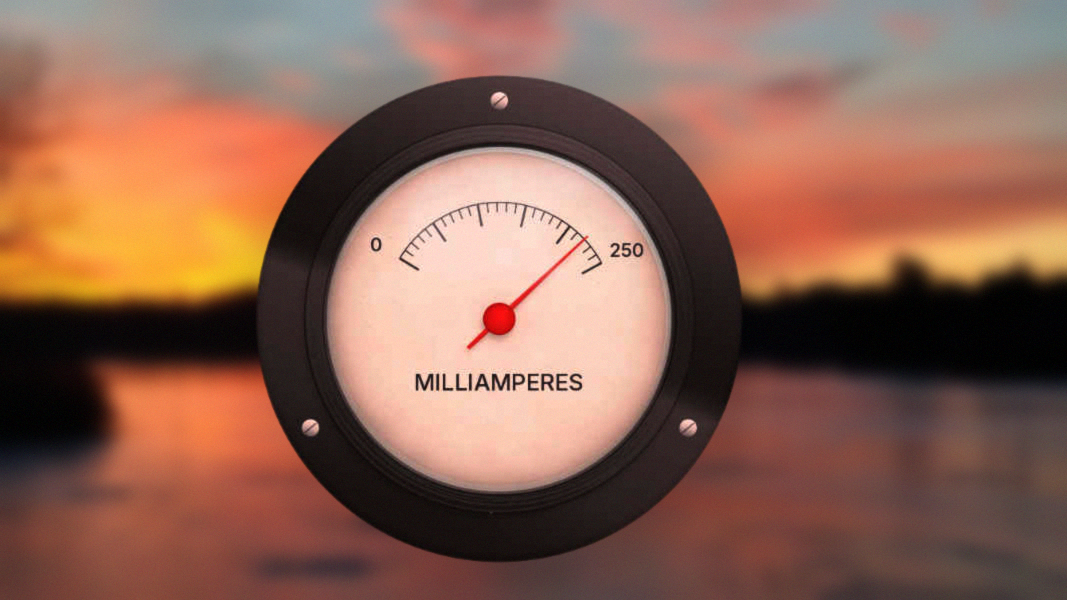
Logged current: 220 mA
